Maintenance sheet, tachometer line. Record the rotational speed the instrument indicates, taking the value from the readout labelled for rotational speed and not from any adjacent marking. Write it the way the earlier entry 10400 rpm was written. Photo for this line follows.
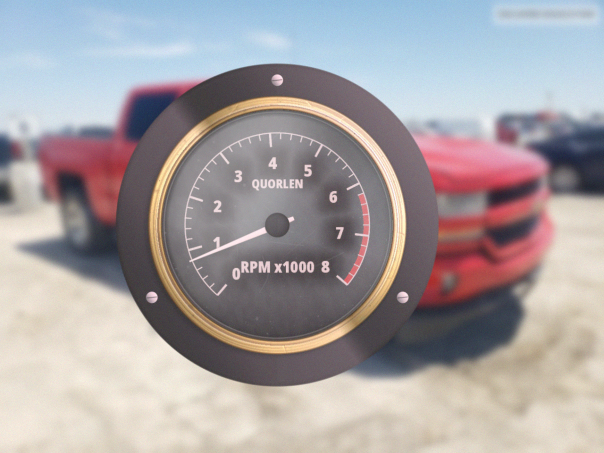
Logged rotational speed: 800 rpm
